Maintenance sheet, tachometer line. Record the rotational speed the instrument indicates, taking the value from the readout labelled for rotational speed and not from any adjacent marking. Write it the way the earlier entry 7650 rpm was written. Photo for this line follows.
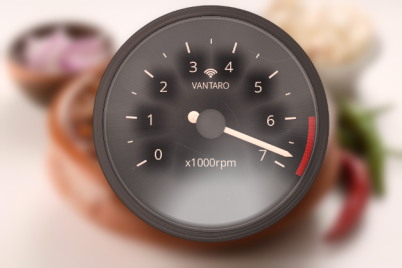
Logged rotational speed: 6750 rpm
